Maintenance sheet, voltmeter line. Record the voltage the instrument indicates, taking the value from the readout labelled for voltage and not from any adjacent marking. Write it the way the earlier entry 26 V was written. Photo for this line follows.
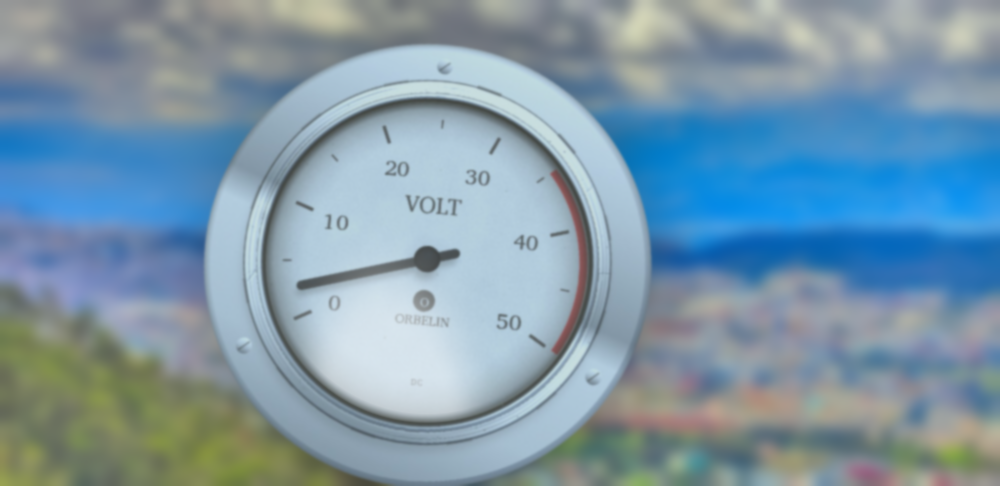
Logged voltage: 2.5 V
